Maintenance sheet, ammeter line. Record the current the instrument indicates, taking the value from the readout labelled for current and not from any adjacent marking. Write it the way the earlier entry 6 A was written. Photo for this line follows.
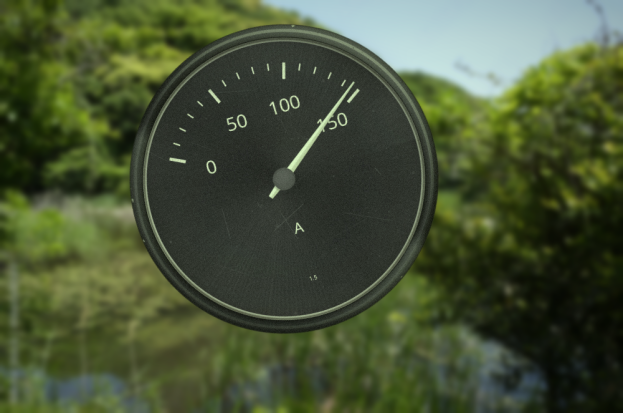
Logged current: 145 A
